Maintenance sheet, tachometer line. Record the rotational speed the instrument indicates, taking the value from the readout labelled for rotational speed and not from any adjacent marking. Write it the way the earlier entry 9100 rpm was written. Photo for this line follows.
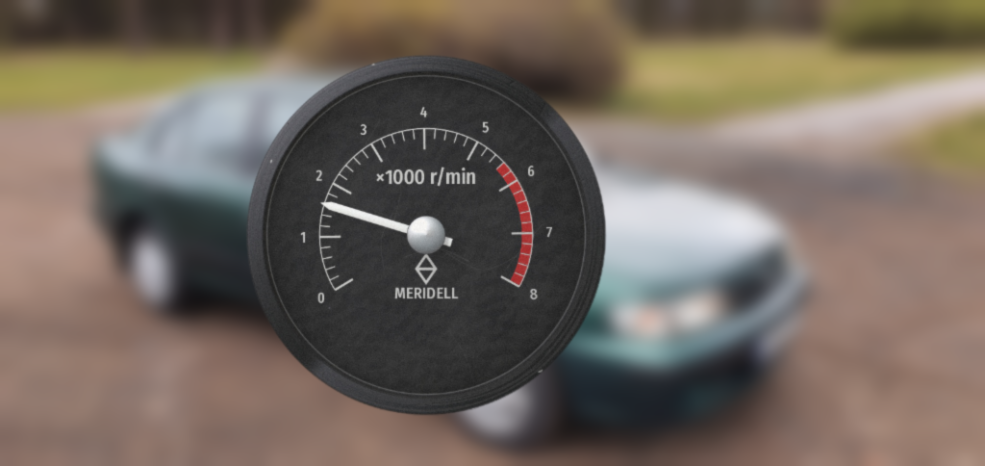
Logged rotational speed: 1600 rpm
